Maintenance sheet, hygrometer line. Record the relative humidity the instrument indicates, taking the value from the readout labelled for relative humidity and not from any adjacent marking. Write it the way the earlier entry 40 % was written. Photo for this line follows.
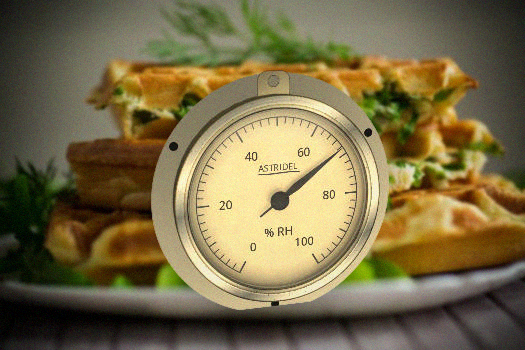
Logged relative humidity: 68 %
